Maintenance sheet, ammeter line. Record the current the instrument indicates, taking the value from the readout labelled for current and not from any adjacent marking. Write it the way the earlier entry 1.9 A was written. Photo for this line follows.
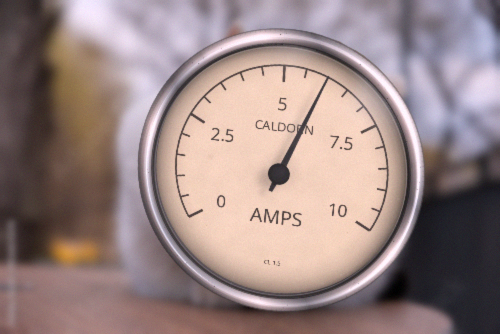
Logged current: 6 A
